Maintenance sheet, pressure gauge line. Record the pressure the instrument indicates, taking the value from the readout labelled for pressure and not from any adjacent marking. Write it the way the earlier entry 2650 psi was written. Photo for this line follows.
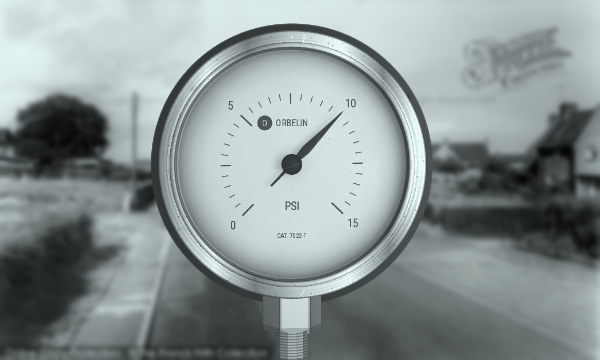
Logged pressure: 10 psi
